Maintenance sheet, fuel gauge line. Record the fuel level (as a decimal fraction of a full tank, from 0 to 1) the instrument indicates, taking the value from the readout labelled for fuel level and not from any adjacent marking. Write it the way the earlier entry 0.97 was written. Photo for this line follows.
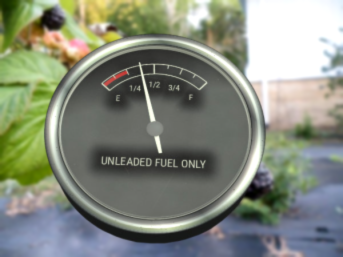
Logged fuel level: 0.375
